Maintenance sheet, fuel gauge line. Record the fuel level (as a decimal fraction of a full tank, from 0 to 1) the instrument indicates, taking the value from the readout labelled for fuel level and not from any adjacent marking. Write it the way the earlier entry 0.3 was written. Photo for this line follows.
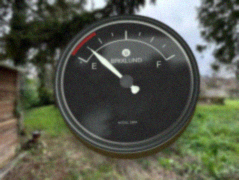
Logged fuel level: 0.125
